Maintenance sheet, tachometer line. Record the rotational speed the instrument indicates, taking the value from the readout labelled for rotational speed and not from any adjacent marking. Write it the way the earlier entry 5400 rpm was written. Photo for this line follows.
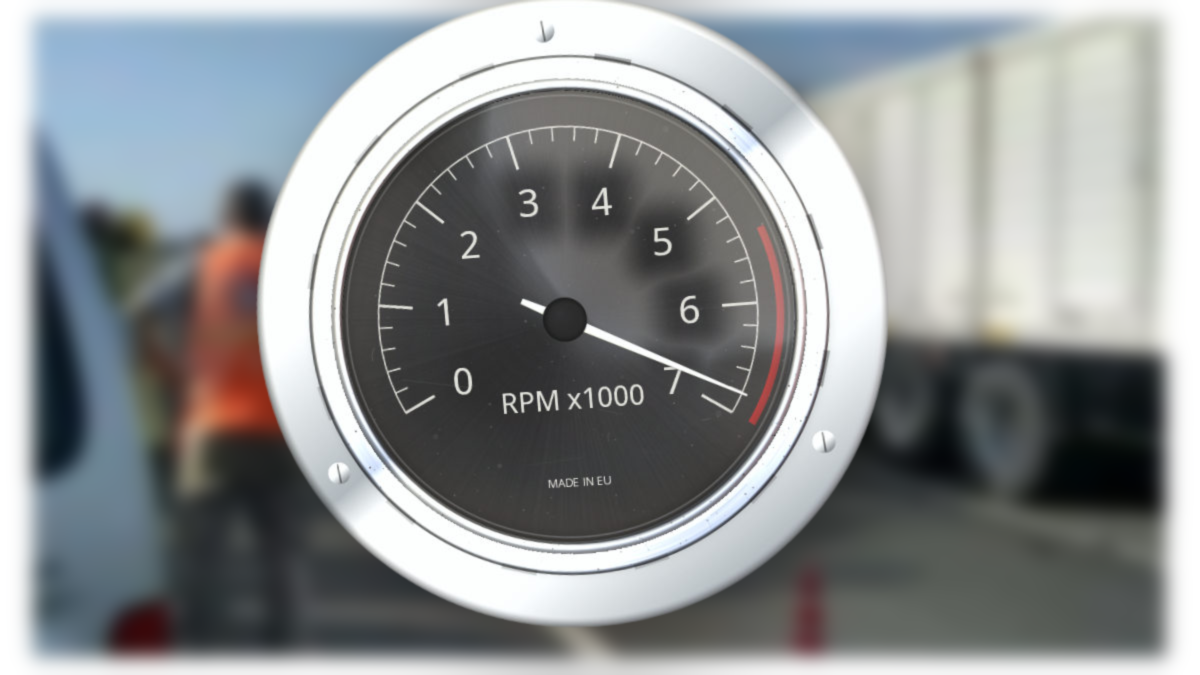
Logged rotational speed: 6800 rpm
